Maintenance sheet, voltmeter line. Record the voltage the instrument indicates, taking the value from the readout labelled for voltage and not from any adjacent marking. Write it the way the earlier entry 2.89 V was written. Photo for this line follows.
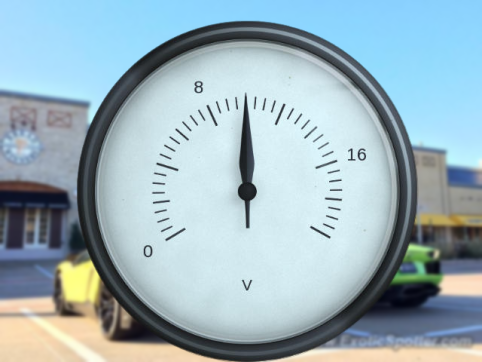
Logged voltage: 10 V
